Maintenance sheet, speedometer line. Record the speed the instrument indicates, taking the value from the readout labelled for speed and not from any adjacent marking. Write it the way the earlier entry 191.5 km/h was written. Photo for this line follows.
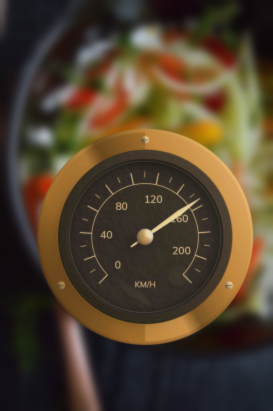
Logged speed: 155 km/h
